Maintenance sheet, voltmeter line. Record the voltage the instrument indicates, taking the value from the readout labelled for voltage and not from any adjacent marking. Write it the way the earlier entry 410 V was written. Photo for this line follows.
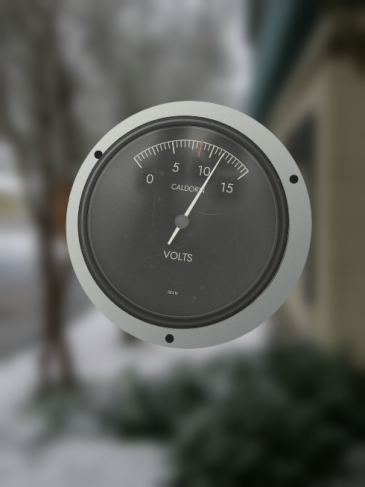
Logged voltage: 11.5 V
